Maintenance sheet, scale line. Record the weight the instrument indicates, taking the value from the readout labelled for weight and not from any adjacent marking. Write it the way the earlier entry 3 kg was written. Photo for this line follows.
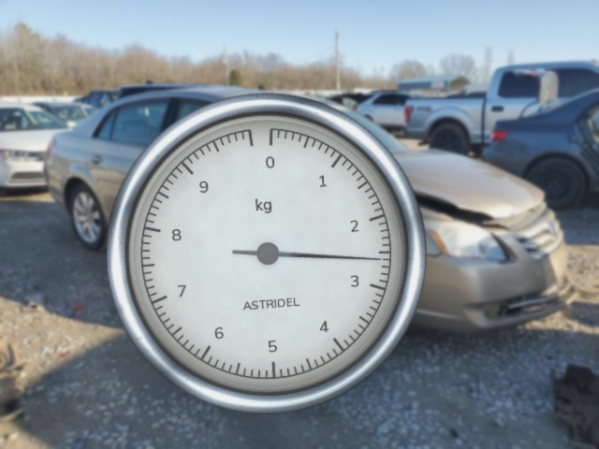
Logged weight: 2.6 kg
